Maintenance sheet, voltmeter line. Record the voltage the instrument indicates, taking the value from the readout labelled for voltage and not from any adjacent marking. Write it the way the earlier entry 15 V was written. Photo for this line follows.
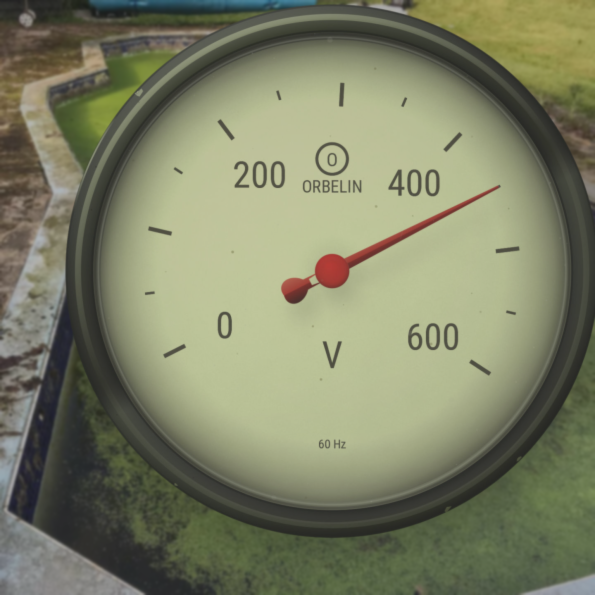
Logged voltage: 450 V
